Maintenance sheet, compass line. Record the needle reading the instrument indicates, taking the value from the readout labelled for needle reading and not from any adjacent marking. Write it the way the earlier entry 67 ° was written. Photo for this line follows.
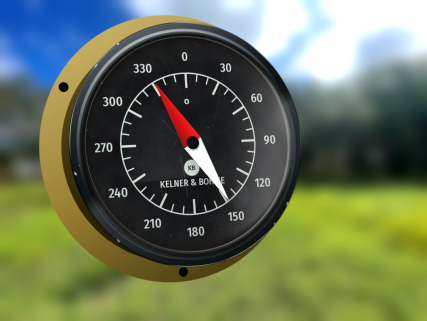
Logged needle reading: 330 °
